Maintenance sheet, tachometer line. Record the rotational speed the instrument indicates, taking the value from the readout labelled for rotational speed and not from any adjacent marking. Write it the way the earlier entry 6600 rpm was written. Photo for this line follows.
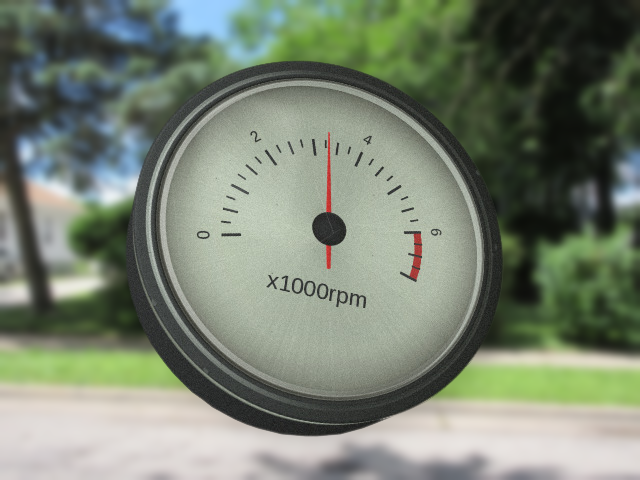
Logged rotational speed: 3250 rpm
